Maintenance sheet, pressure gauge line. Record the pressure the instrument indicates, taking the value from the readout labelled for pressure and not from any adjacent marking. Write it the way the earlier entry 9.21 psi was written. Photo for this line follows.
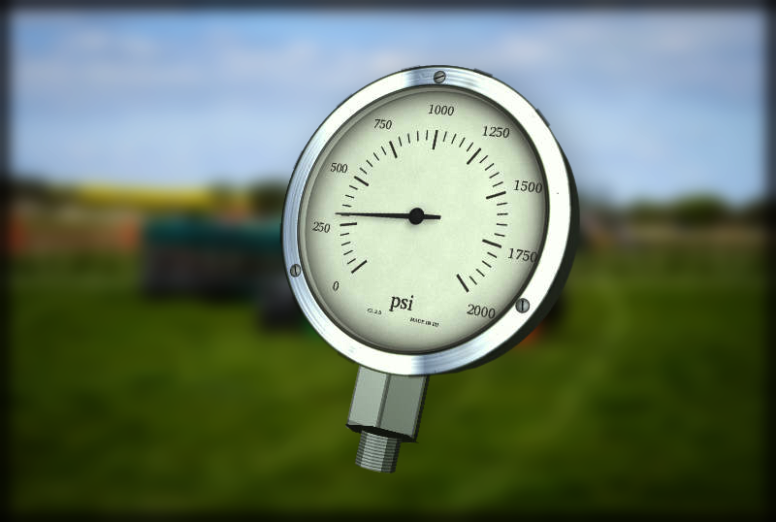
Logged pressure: 300 psi
